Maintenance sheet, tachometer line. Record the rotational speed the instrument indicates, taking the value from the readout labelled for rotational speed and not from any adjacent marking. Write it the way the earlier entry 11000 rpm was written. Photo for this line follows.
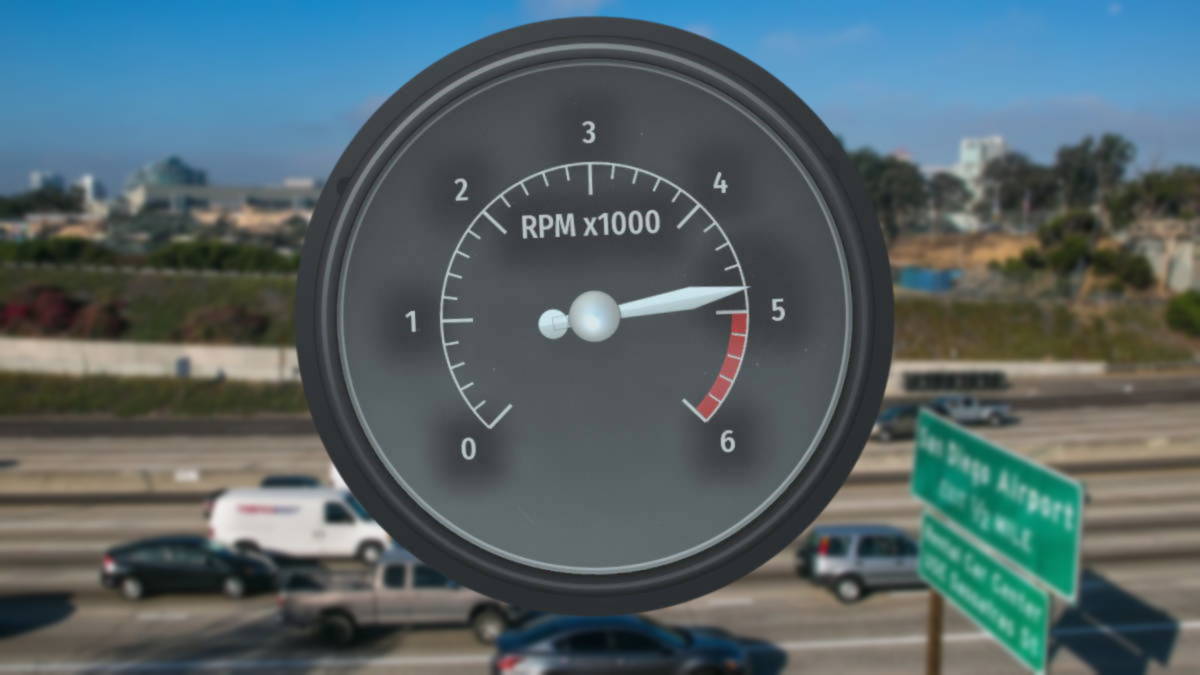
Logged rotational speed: 4800 rpm
